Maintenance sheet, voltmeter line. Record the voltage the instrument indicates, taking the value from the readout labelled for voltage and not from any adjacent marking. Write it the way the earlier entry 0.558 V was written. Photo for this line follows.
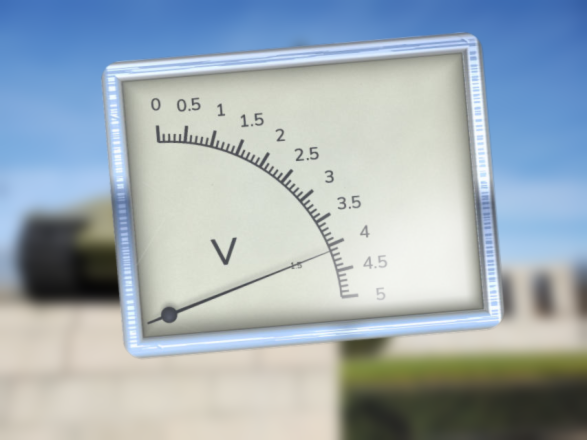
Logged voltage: 4.1 V
